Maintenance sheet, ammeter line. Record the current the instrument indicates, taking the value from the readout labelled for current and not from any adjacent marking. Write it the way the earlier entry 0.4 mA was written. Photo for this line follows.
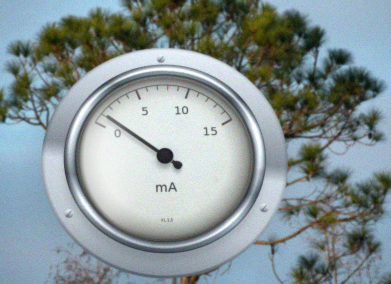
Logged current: 1 mA
